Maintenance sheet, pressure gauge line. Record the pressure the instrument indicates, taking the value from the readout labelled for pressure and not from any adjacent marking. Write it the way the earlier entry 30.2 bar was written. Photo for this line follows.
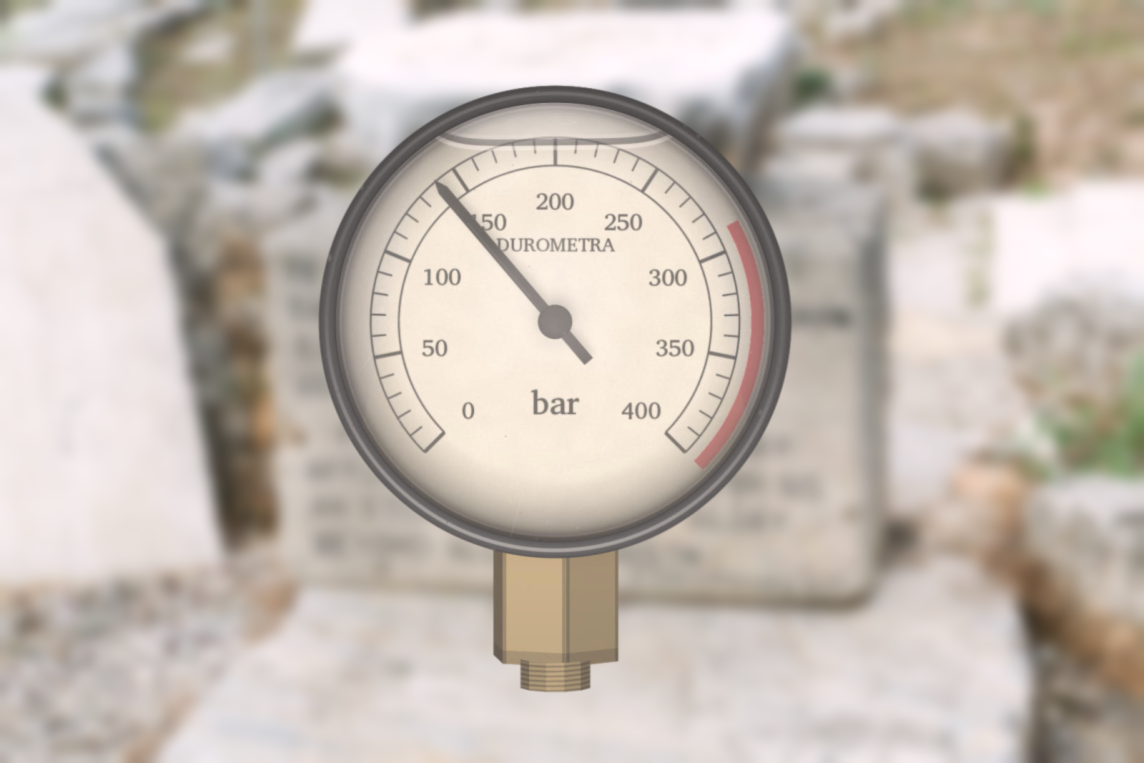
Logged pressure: 140 bar
